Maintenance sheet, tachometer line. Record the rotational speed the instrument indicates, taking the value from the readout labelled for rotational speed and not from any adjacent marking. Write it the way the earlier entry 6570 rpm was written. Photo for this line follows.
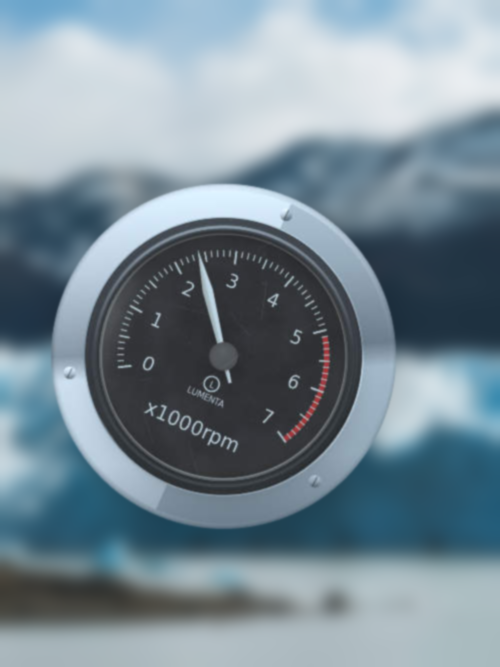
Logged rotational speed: 2400 rpm
